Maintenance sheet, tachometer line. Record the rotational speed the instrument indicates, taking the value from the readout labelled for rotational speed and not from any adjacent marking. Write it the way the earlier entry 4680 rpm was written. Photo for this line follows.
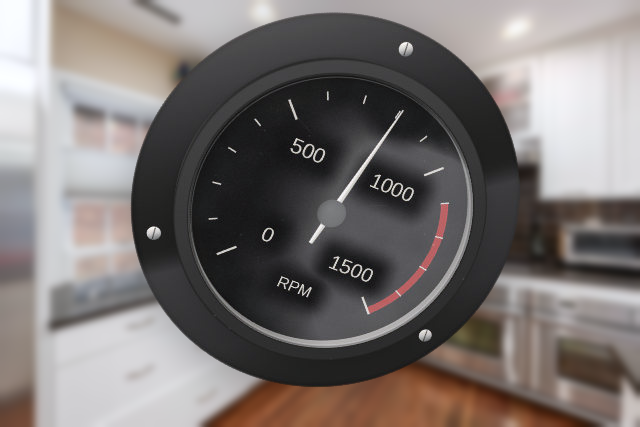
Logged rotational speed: 800 rpm
